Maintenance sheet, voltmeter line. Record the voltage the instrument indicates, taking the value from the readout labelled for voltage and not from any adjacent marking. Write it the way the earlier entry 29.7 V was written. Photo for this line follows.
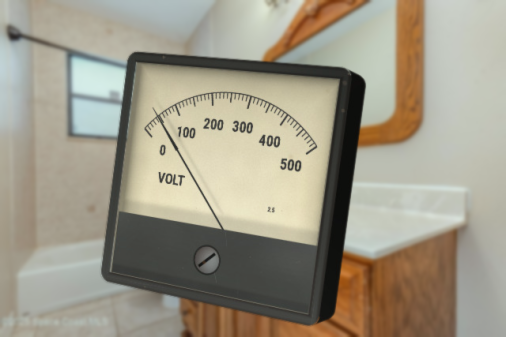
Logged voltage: 50 V
